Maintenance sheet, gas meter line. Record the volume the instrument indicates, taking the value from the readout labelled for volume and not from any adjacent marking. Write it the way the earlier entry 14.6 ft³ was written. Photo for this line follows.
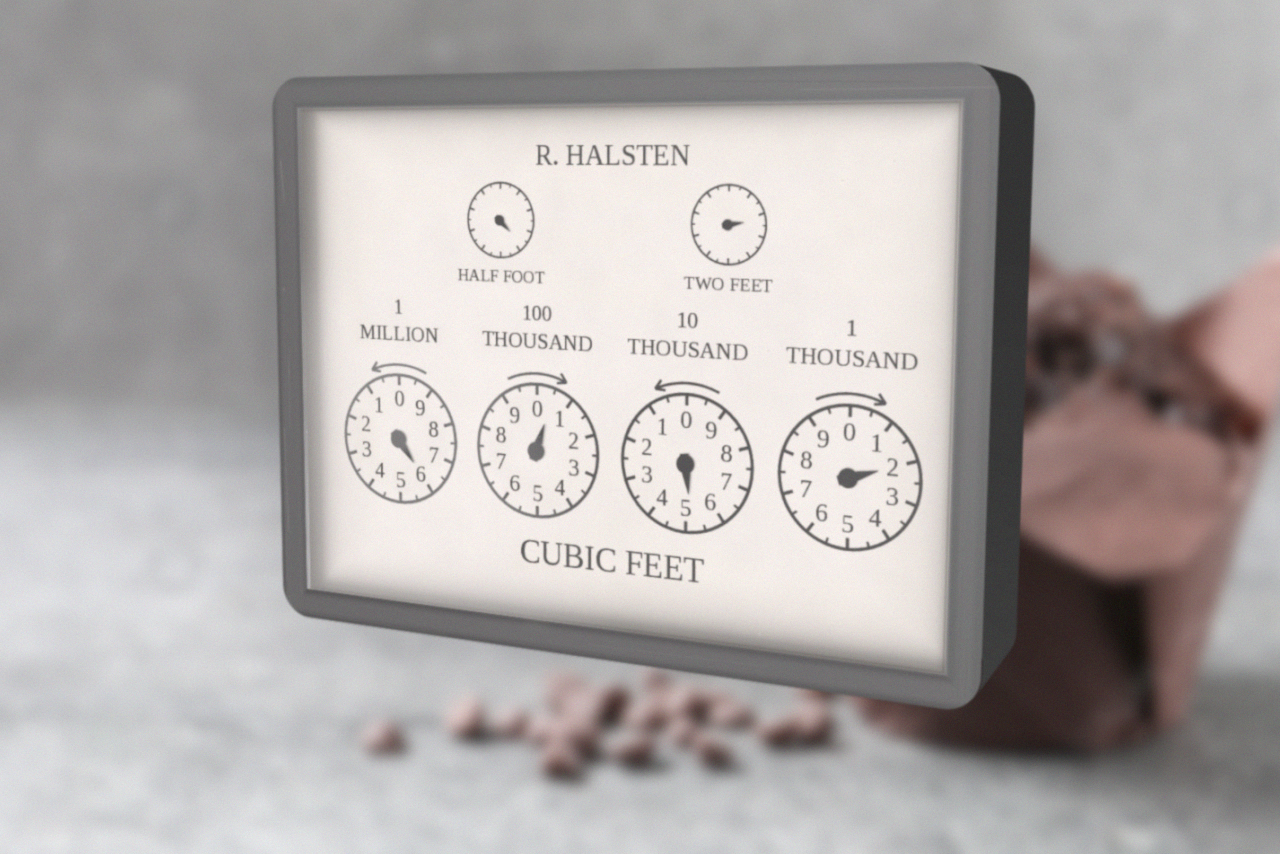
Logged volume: 605200 ft³
